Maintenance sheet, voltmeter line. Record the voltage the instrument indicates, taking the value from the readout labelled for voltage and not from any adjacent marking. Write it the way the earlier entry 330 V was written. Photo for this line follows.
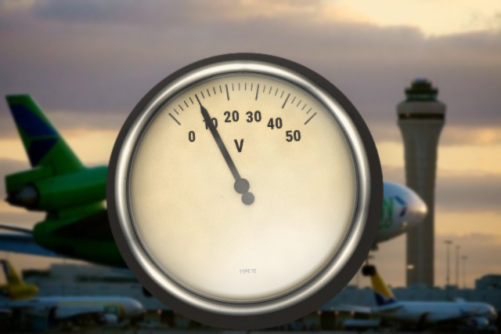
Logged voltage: 10 V
